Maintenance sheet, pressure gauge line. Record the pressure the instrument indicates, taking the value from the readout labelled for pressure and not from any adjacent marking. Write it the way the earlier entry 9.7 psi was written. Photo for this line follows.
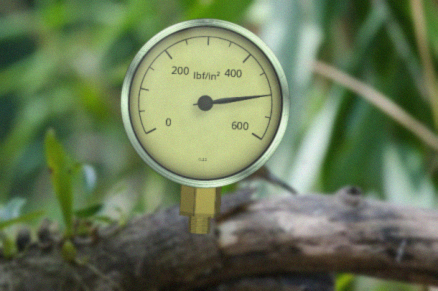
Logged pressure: 500 psi
